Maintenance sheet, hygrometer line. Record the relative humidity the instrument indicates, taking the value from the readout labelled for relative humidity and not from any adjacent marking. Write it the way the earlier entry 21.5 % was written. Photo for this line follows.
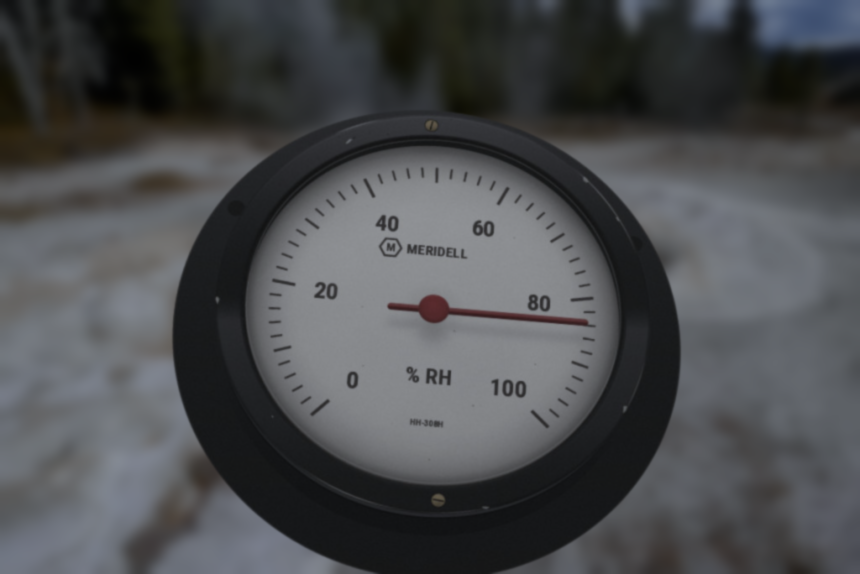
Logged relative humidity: 84 %
